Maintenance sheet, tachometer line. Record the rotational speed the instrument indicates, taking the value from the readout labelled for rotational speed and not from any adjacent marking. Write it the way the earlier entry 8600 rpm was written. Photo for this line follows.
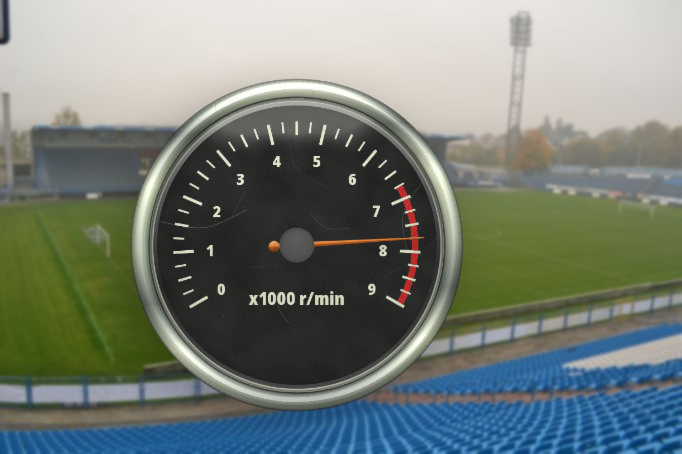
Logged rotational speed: 7750 rpm
